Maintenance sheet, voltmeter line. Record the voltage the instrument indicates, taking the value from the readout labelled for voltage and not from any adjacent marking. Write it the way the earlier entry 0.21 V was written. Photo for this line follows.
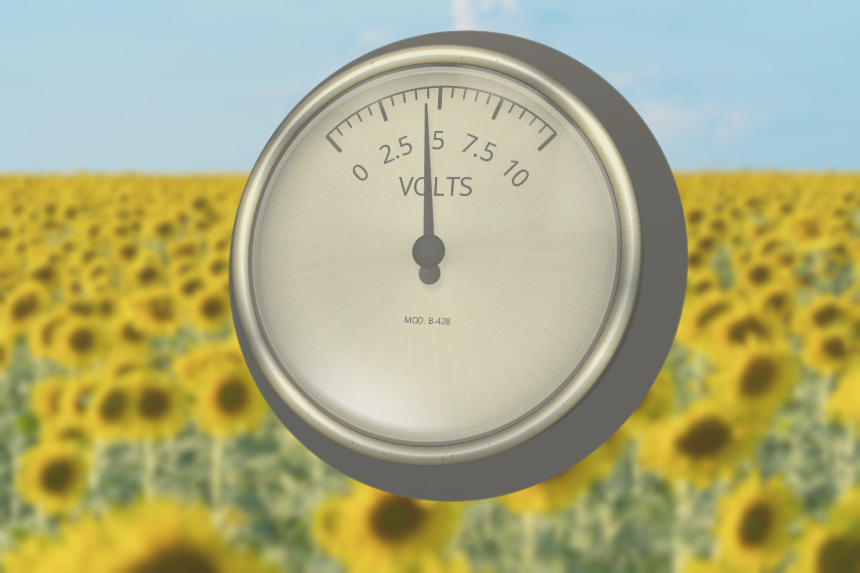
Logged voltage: 4.5 V
